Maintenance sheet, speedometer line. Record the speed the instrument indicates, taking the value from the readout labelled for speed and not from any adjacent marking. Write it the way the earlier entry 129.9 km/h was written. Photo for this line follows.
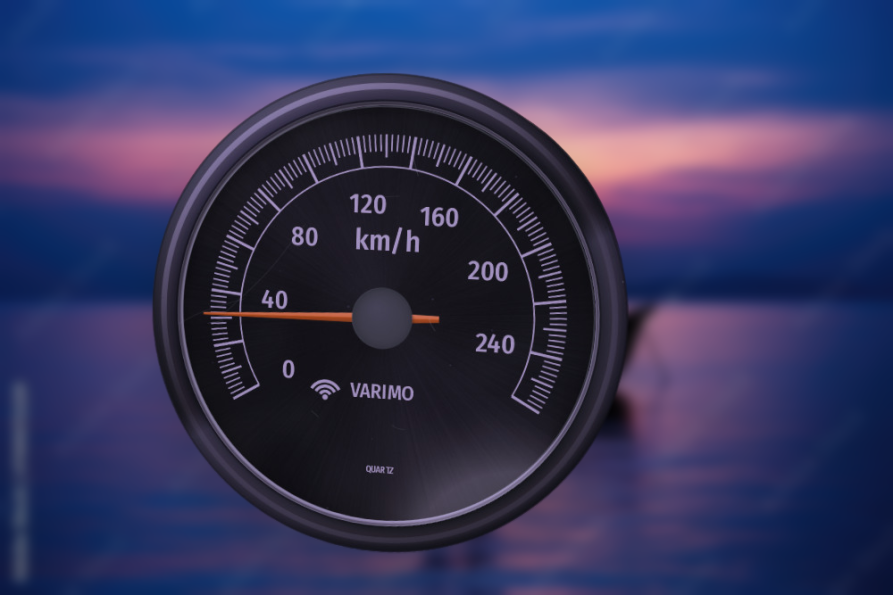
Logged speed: 32 km/h
